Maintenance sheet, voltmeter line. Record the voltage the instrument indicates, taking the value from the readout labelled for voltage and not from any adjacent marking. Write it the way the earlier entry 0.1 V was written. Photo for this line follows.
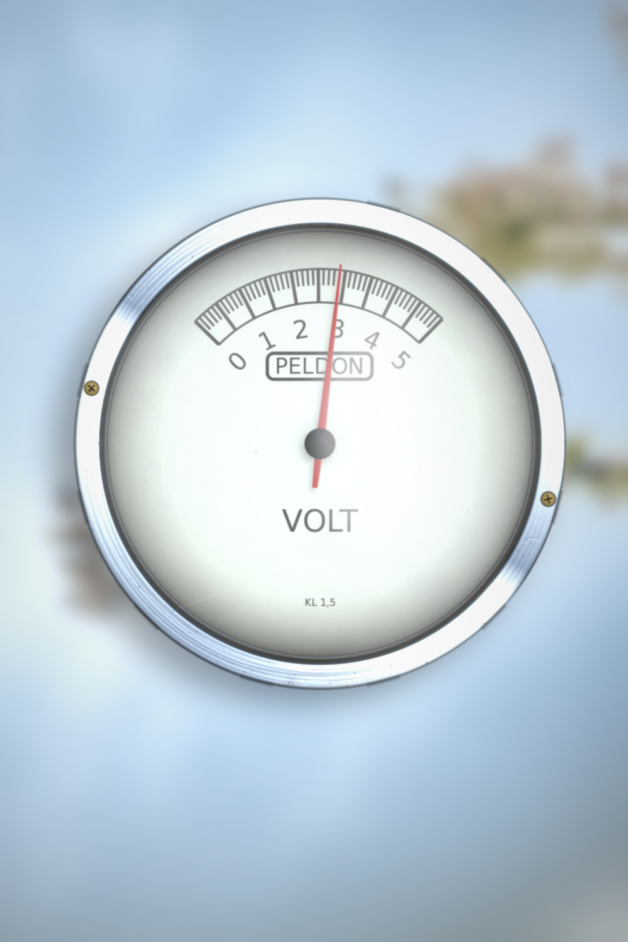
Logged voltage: 2.9 V
